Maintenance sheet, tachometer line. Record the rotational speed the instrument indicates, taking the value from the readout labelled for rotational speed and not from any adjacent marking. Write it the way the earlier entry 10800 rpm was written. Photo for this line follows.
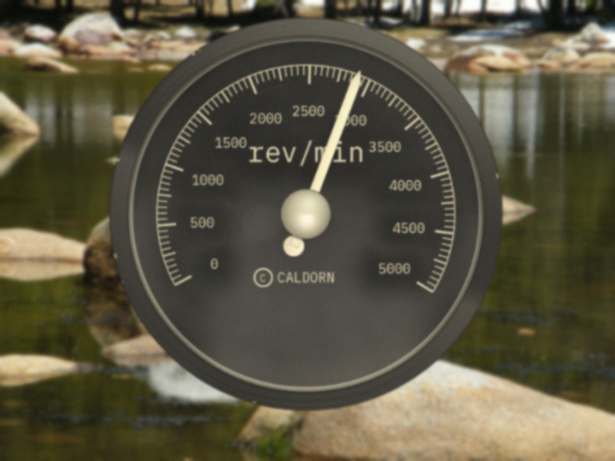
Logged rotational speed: 2900 rpm
